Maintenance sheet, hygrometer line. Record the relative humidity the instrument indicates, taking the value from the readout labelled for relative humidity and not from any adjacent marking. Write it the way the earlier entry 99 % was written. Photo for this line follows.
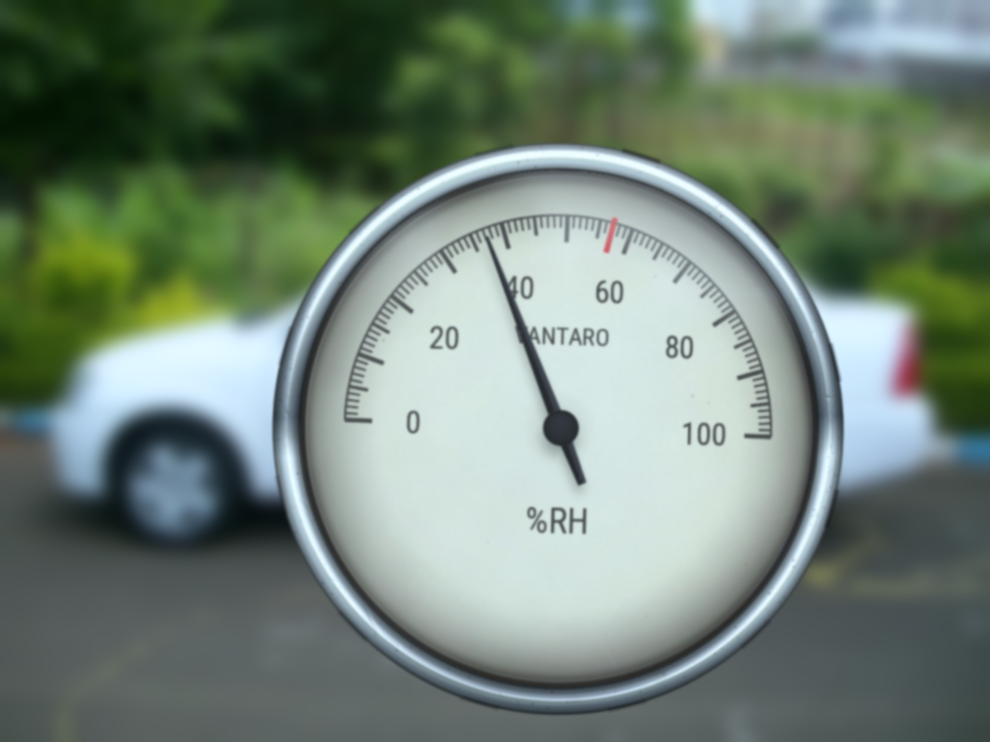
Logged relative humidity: 37 %
